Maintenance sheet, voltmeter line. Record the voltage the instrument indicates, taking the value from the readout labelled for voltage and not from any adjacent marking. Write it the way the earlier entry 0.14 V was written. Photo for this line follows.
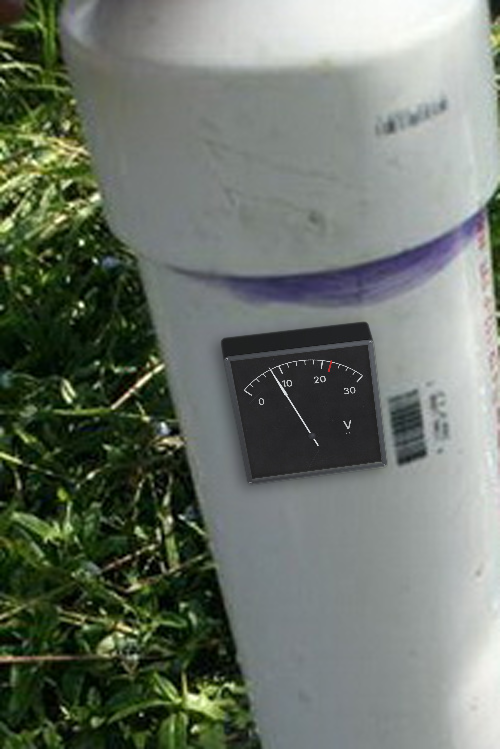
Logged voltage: 8 V
